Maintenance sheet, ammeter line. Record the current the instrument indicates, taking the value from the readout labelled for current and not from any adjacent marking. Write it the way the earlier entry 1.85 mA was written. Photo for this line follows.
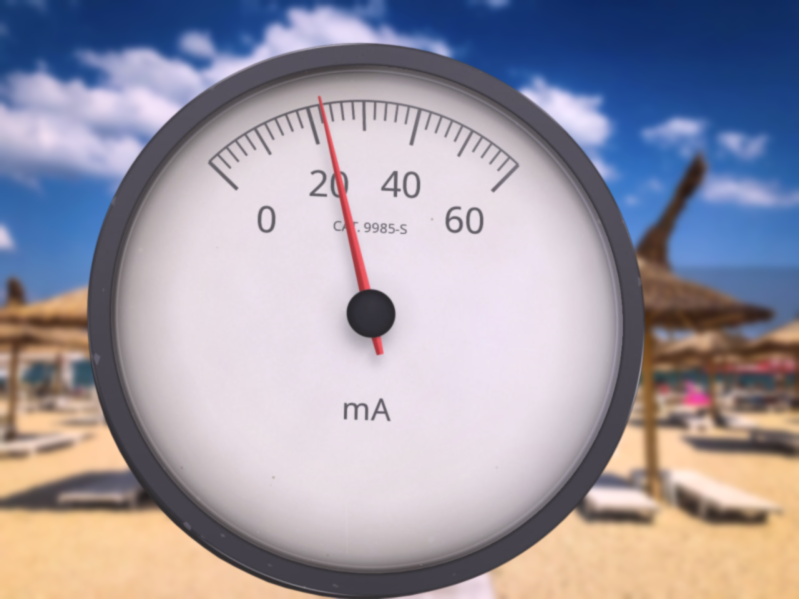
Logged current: 22 mA
